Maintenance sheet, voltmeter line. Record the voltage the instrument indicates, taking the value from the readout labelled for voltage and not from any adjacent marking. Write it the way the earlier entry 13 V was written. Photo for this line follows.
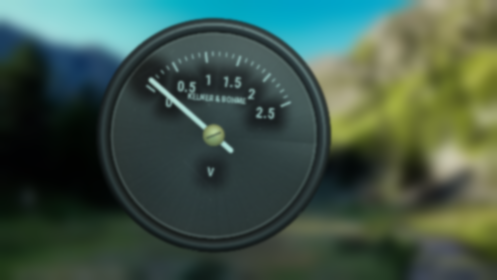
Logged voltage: 0.1 V
